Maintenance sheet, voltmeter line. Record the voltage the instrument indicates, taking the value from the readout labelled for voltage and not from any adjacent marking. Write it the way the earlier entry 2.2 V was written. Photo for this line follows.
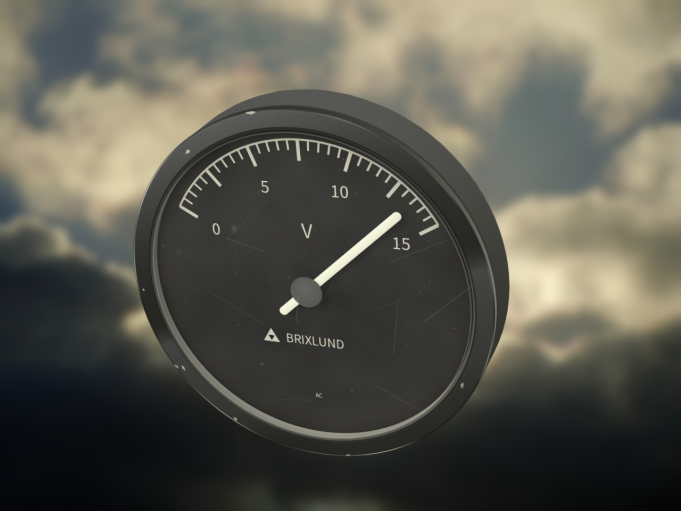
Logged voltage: 13.5 V
